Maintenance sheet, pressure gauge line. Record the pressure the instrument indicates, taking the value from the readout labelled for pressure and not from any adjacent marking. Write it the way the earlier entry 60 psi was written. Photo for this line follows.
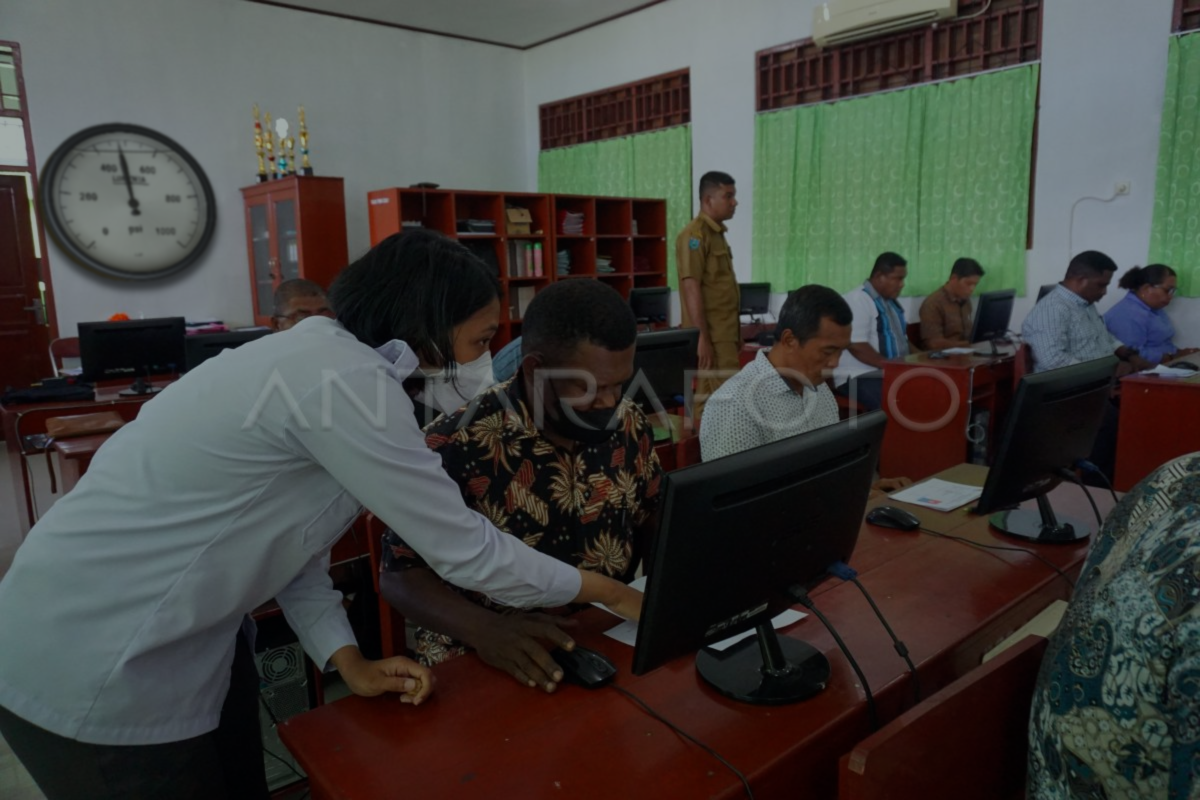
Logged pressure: 475 psi
